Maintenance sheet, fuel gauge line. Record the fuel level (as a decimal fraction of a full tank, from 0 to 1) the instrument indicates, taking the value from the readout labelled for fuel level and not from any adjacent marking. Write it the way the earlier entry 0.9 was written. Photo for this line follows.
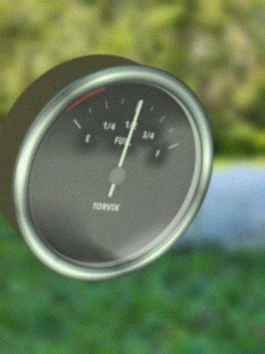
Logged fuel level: 0.5
